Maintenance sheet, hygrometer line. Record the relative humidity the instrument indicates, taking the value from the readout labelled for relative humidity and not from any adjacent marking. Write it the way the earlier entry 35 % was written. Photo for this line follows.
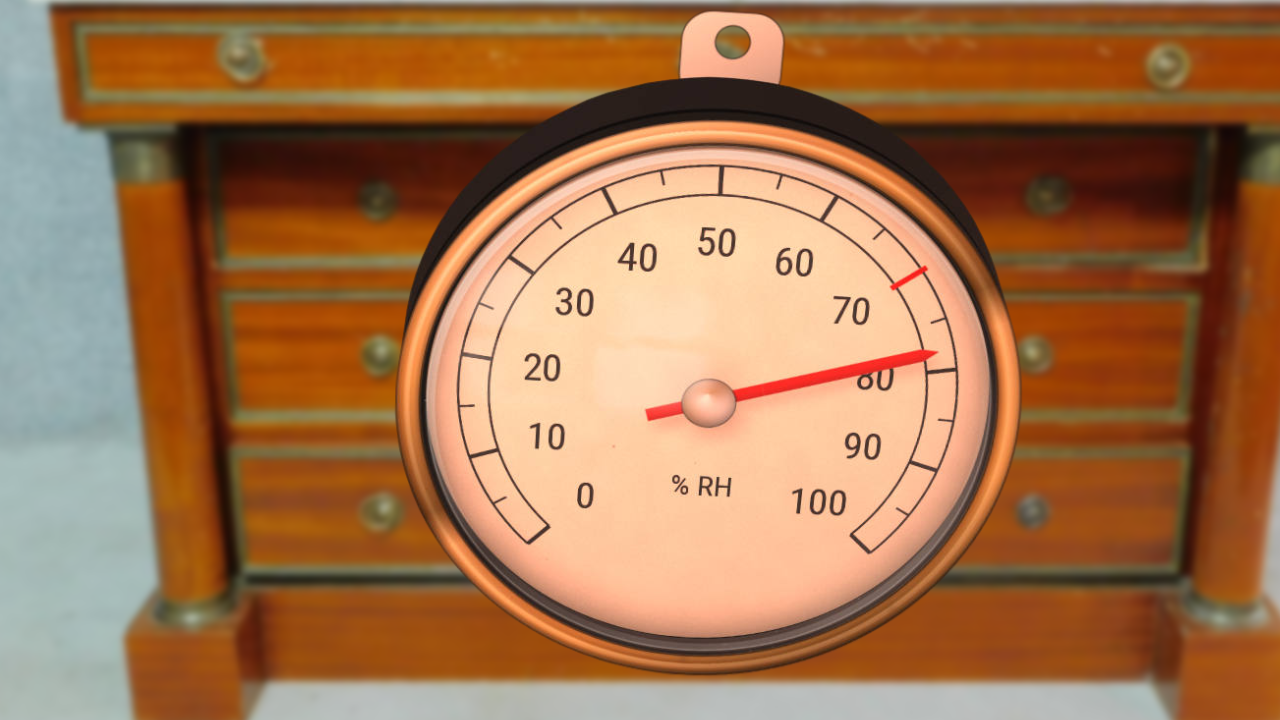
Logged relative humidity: 77.5 %
